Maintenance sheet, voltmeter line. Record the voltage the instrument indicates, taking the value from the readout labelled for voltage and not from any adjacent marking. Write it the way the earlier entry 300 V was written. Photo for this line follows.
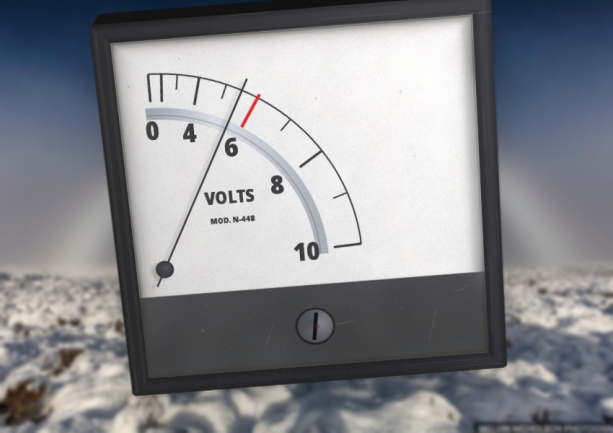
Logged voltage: 5.5 V
